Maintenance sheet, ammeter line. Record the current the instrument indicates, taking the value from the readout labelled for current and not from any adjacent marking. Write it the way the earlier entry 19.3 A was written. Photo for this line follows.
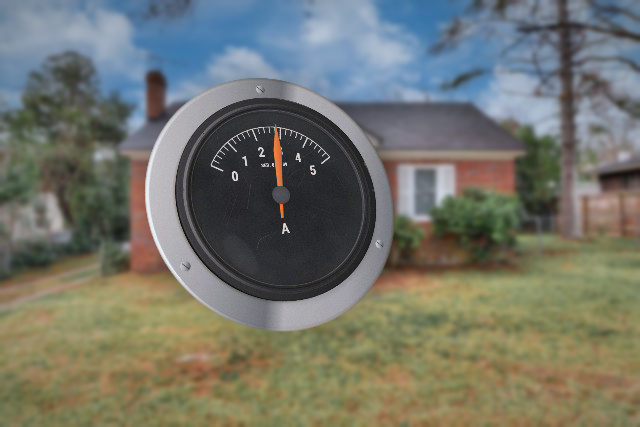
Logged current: 2.8 A
